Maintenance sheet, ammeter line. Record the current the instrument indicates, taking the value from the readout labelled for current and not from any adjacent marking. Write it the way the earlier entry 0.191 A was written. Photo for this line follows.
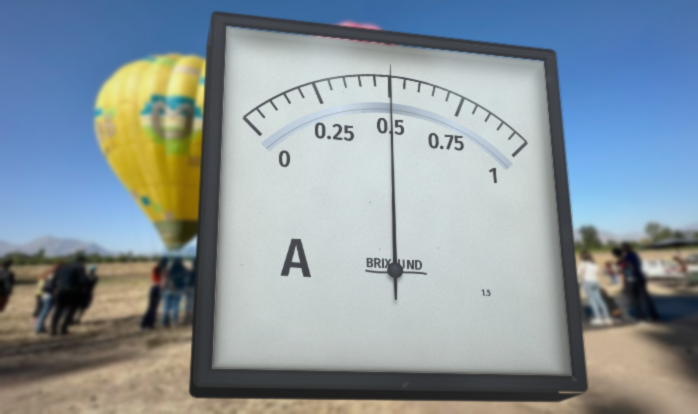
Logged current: 0.5 A
